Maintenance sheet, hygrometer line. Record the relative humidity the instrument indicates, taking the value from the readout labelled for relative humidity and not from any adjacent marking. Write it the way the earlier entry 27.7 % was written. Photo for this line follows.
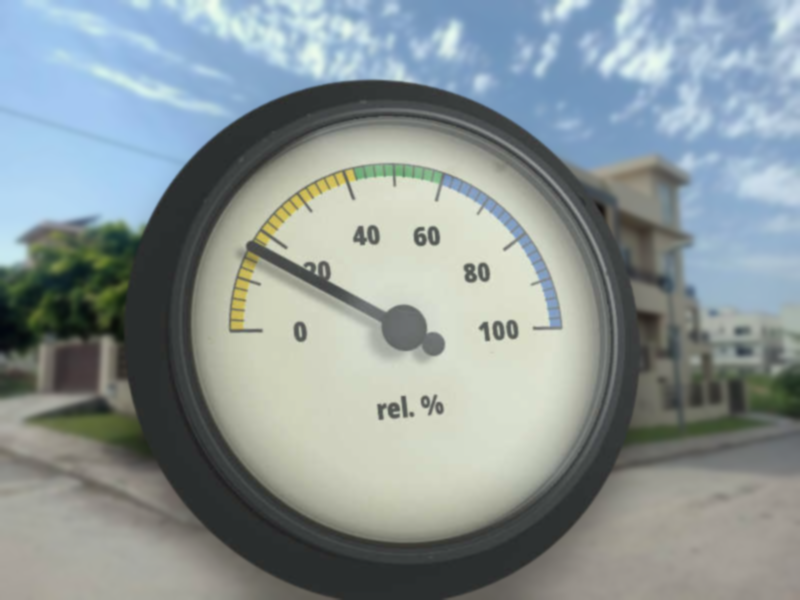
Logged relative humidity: 16 %
